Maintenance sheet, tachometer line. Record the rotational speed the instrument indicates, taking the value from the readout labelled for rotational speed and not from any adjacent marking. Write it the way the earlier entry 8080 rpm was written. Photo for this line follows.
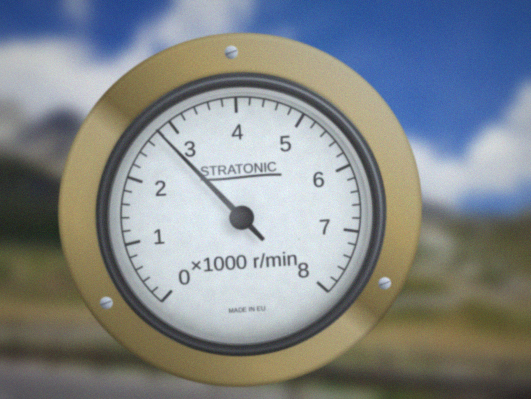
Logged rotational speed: 2800 rpm
